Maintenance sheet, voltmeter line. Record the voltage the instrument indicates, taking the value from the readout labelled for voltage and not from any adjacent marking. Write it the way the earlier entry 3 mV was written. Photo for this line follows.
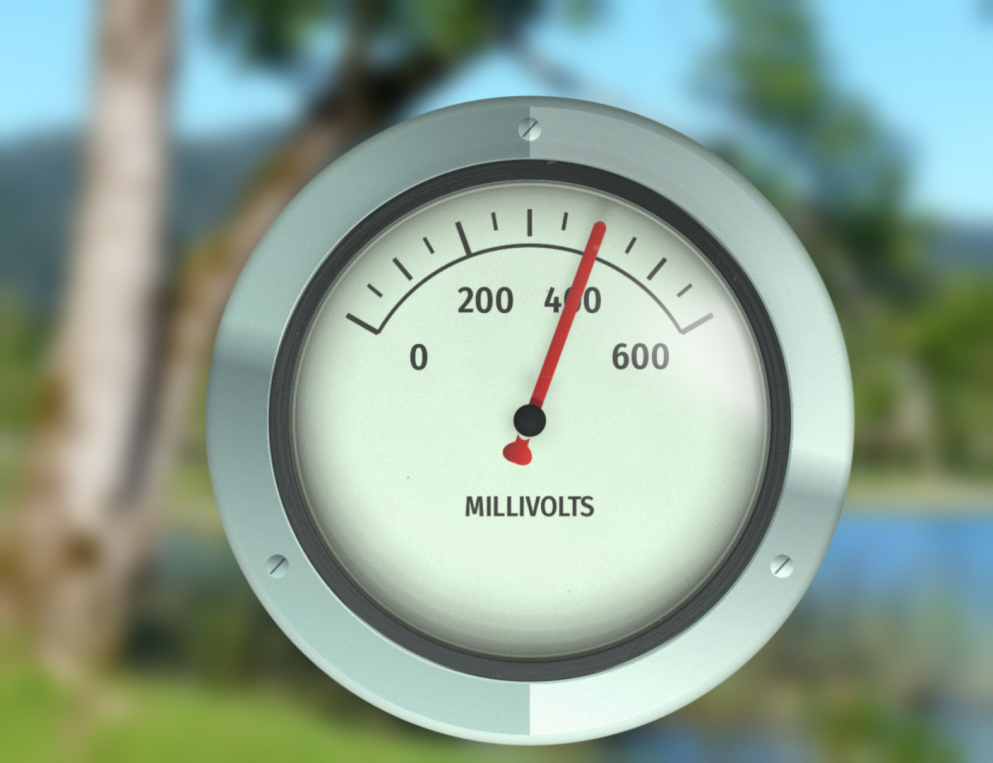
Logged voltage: 400 mV
